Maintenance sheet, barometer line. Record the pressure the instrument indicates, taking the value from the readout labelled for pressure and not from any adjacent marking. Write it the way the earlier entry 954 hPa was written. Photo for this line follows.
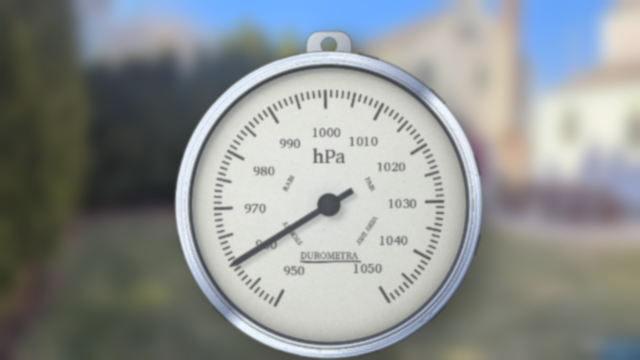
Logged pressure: 960 hPa
